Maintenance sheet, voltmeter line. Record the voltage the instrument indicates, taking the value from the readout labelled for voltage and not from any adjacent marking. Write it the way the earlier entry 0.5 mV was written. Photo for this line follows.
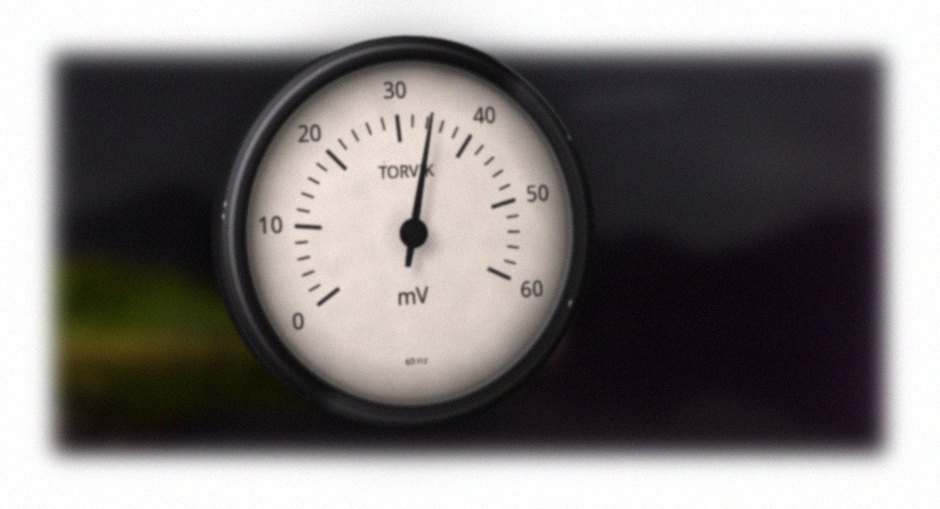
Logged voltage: 34 mV
